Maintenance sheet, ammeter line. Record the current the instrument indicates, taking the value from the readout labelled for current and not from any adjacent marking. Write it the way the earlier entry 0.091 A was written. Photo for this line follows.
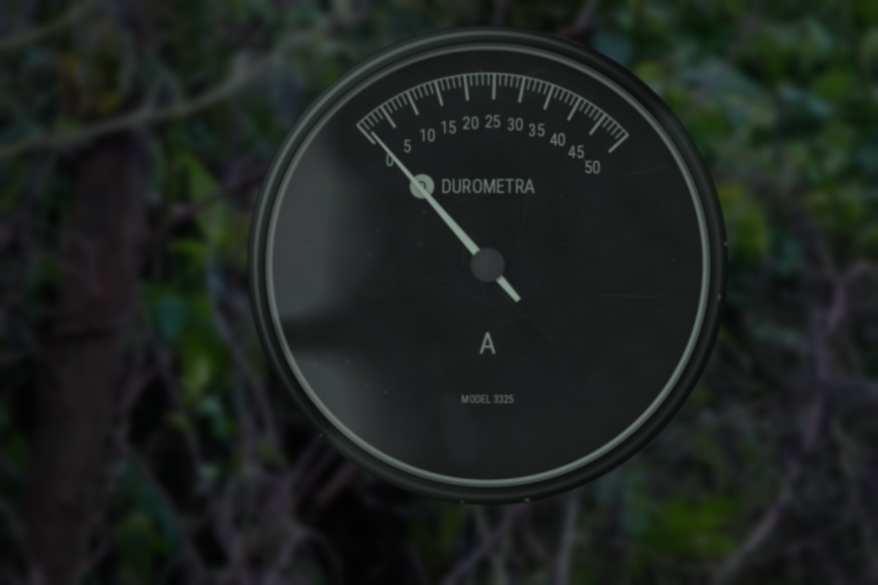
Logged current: 1 A
